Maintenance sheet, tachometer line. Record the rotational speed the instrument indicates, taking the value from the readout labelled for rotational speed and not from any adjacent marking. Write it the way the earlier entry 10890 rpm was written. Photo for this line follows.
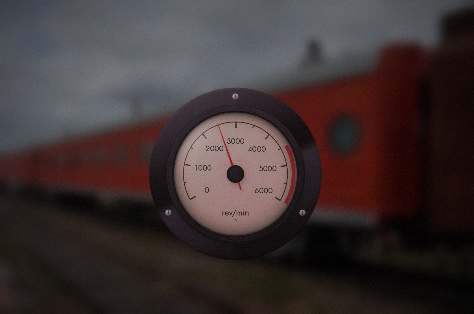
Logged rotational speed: 2500 rpm
